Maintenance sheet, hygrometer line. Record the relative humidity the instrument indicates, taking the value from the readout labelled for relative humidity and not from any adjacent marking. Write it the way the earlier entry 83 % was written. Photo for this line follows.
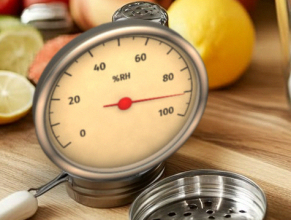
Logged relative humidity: 90 %
